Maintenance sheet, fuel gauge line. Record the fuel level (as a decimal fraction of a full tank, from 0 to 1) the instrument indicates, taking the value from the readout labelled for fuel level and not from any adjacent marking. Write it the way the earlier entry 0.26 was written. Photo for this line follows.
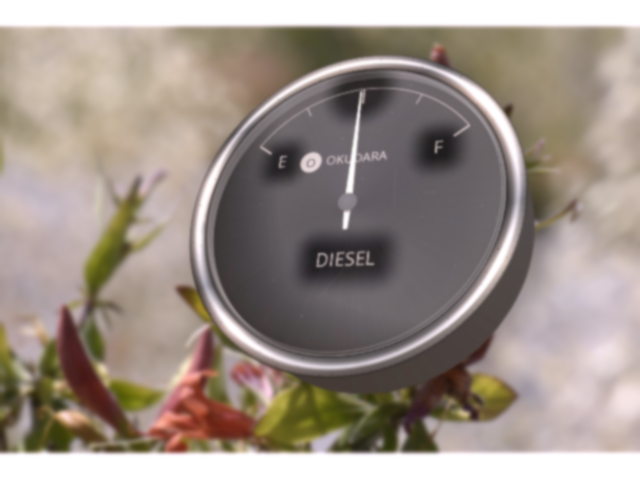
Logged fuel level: 0.5
